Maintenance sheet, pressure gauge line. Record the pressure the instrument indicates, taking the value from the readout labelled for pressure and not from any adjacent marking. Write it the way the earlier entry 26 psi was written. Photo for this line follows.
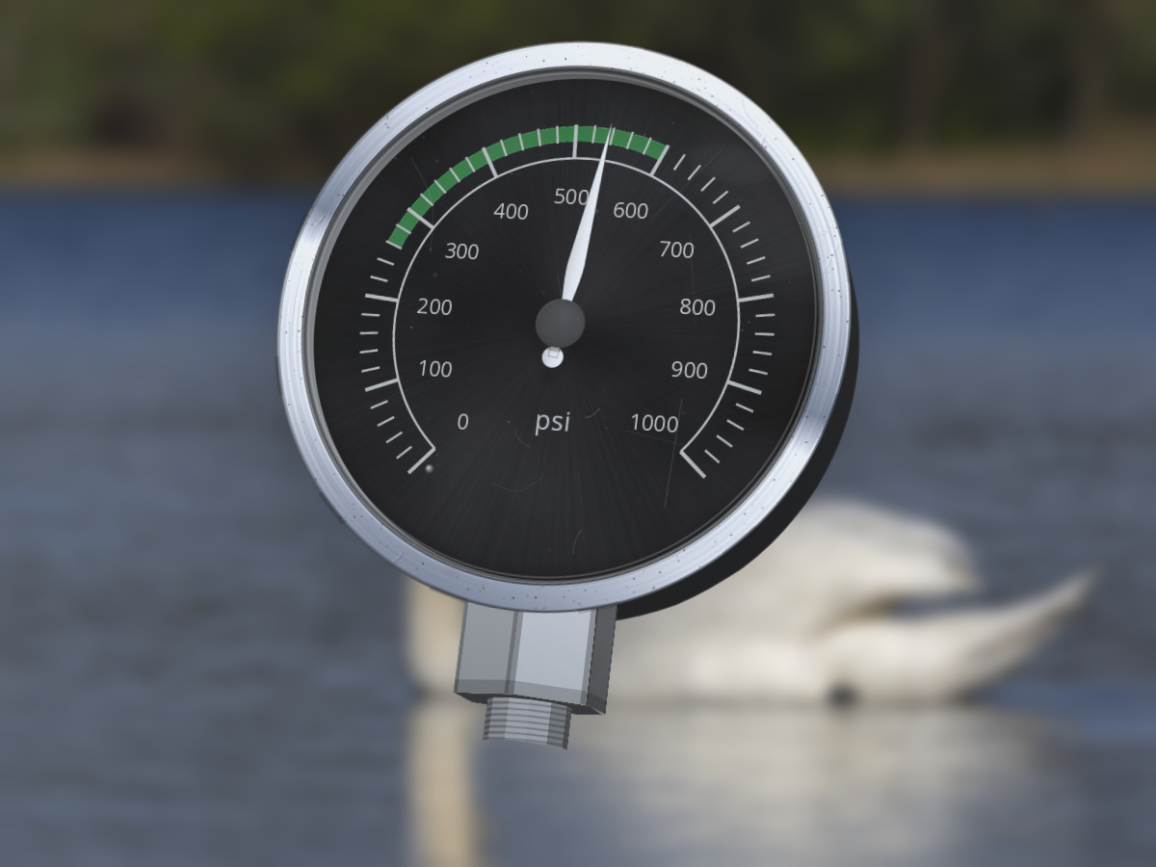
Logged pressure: 540 psi
